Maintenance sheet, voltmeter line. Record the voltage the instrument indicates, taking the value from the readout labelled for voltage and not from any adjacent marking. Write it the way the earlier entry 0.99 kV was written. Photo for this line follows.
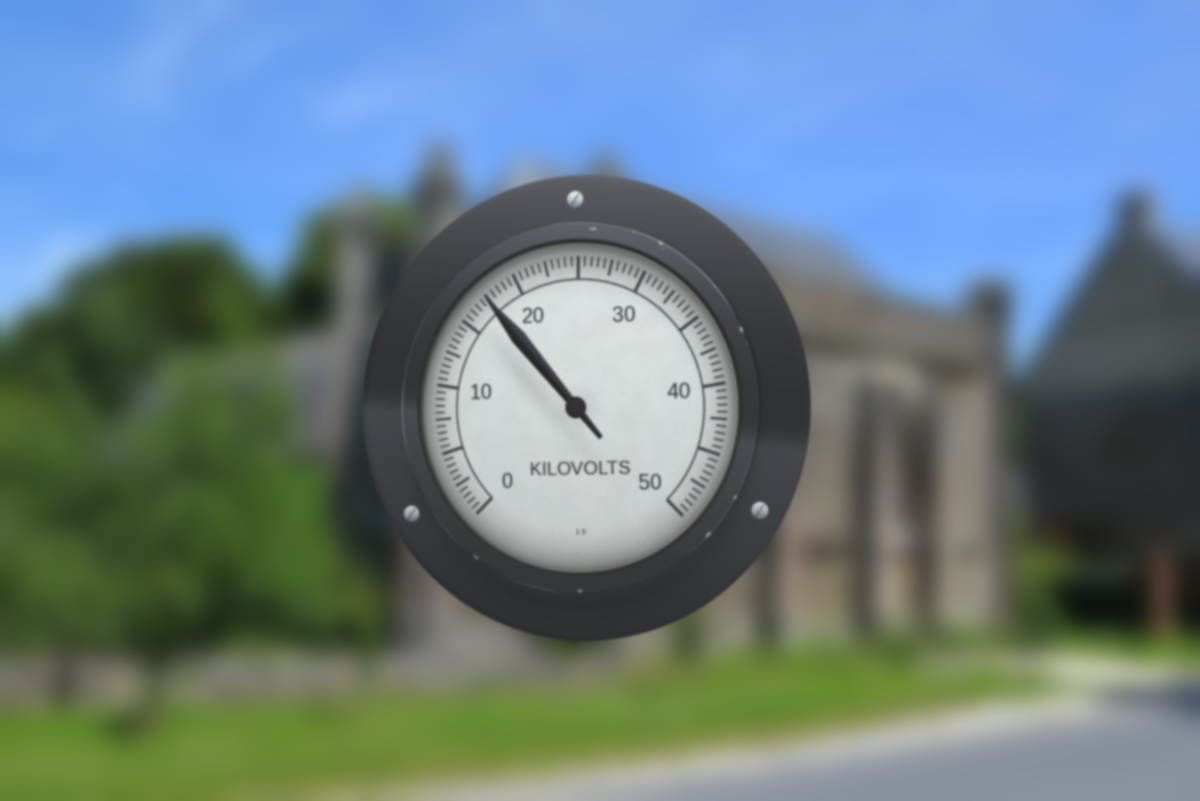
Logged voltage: 17.5 kV
